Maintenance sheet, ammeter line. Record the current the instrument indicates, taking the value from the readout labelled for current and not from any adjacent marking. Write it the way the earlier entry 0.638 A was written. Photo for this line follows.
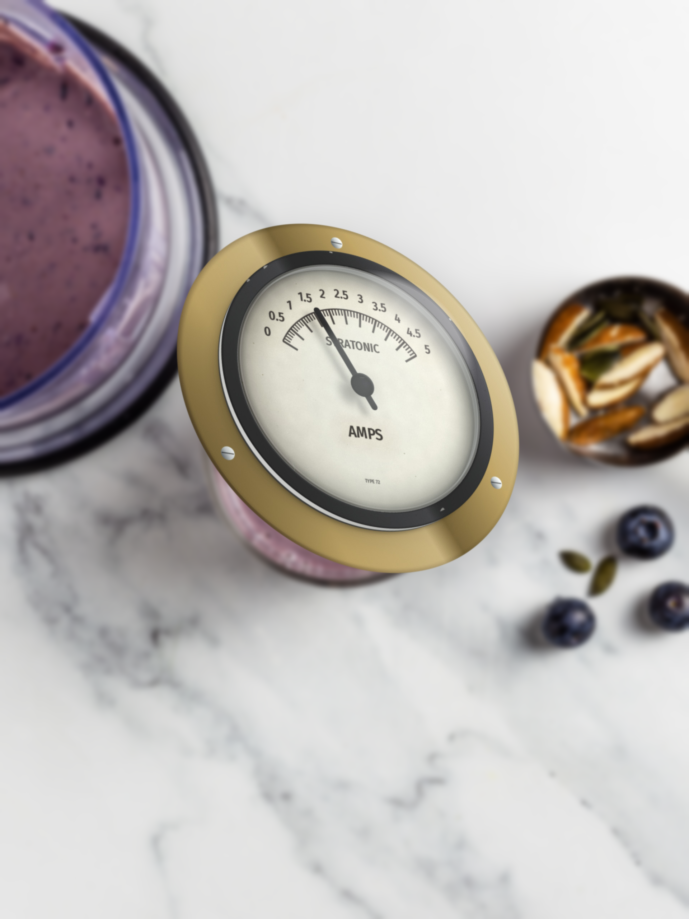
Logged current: 1.5 A
